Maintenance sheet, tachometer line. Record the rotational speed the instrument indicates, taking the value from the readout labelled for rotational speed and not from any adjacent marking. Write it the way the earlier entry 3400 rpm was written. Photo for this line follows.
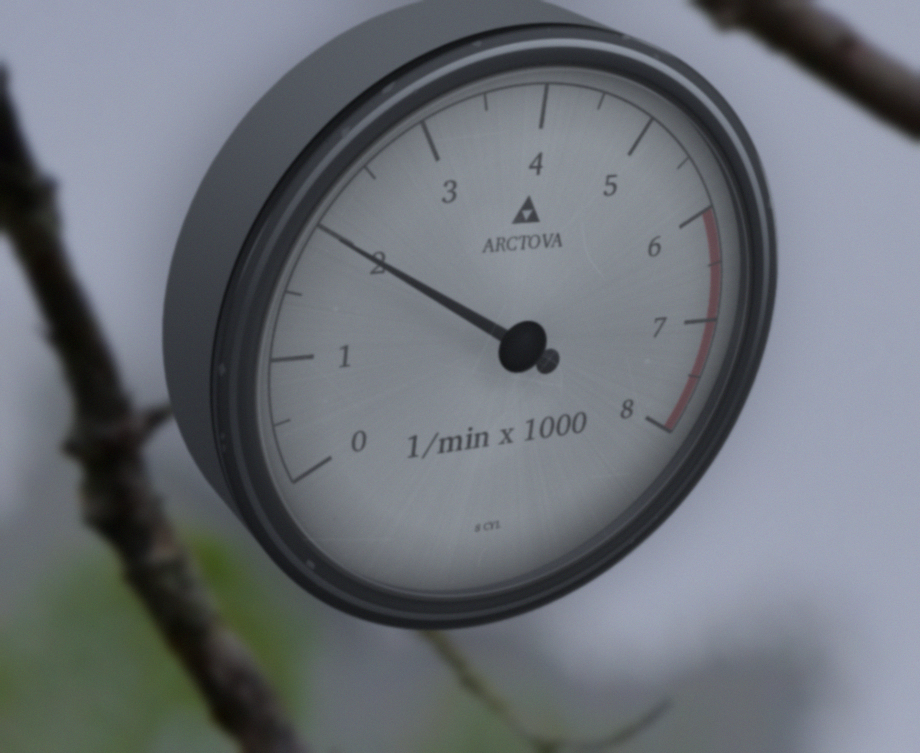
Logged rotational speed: 2000 rpm
